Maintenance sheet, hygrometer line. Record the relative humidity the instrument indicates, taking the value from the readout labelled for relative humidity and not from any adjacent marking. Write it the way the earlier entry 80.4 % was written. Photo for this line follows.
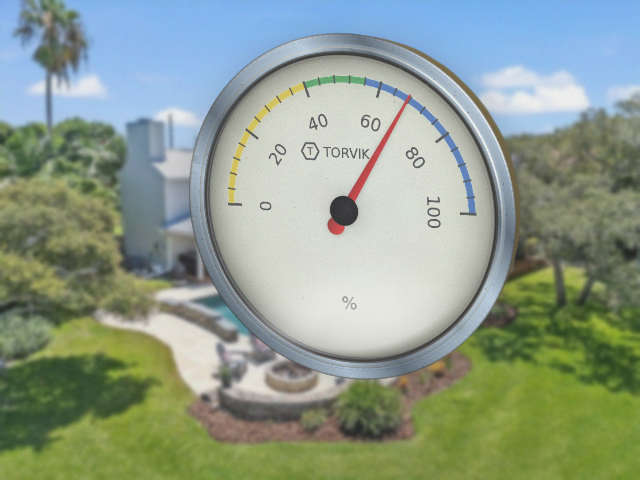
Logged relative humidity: 68 %
